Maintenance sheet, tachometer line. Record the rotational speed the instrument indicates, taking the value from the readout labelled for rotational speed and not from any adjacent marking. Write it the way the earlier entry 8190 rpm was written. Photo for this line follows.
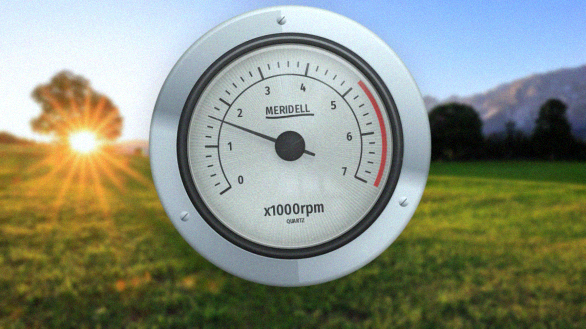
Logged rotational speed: 1600 rpm
